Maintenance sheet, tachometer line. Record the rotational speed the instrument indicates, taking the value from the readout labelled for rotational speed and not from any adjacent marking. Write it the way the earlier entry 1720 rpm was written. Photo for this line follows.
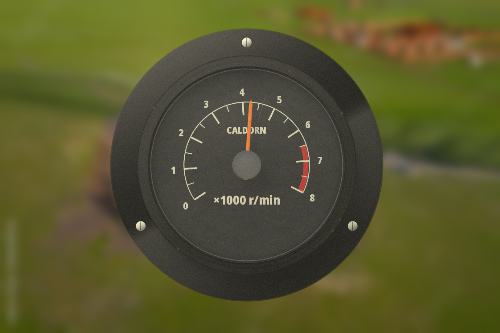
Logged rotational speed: 4250 rpm
